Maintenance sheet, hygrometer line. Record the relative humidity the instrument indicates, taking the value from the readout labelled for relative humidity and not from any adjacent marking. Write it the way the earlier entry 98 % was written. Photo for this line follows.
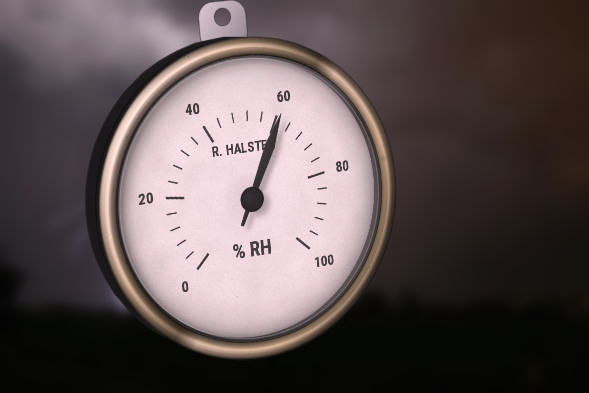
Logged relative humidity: 60 %
